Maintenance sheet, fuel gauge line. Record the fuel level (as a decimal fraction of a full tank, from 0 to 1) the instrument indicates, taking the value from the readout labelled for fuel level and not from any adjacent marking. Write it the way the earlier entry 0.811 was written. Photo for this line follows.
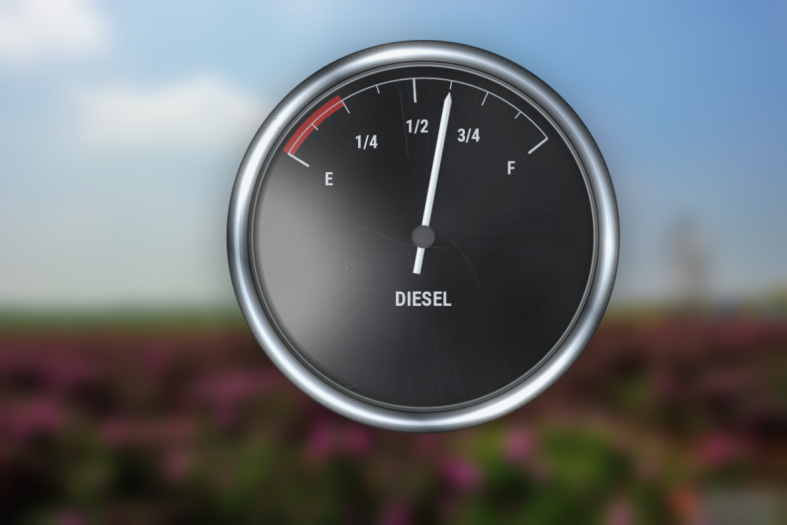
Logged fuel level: 0.625
